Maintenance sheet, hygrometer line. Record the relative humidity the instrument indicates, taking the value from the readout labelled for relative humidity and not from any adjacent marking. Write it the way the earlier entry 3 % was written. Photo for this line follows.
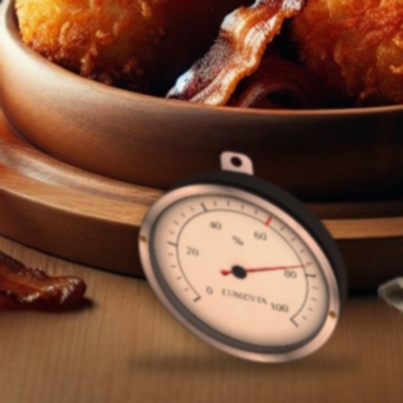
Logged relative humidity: 76 %
